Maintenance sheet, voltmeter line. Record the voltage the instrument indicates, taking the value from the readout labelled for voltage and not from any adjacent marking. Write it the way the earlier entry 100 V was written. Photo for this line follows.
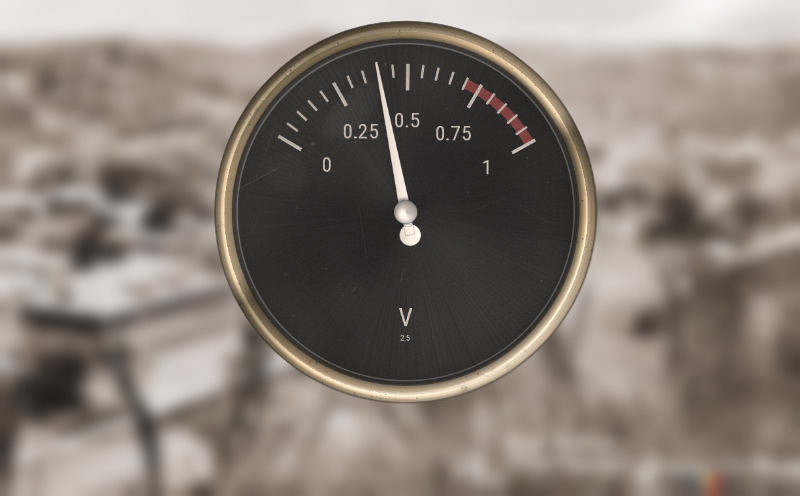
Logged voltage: 0.4 V
